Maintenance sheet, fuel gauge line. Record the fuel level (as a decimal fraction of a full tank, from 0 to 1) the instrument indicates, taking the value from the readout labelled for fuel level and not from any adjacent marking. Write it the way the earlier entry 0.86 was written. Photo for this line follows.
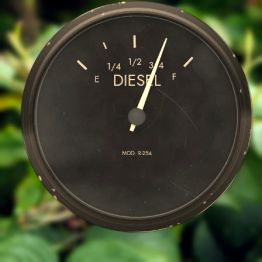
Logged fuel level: 0.75
